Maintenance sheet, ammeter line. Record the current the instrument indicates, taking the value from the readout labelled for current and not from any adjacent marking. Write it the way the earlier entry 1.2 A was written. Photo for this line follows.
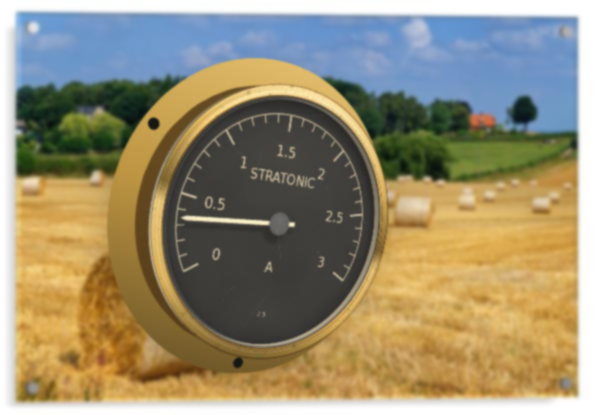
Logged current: 0.35 A
